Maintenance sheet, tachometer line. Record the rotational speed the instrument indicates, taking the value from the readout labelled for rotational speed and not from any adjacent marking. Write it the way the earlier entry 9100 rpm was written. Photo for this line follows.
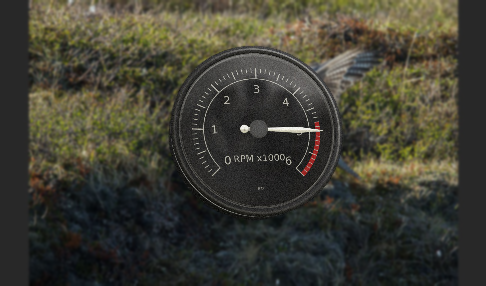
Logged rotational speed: 5000 rpm
